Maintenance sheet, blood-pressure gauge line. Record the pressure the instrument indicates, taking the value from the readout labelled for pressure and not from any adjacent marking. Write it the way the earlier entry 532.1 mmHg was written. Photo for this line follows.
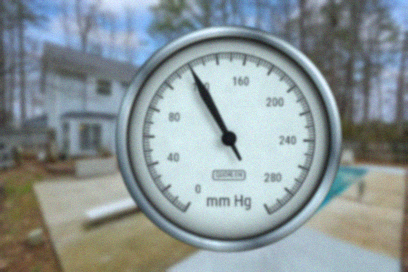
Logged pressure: 120 mmHg
